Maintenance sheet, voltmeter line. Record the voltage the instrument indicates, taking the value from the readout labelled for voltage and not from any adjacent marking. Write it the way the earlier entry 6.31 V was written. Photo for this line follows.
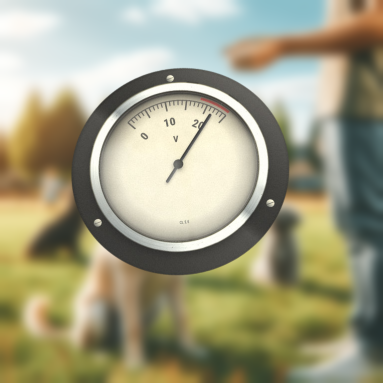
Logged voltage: 22 V
